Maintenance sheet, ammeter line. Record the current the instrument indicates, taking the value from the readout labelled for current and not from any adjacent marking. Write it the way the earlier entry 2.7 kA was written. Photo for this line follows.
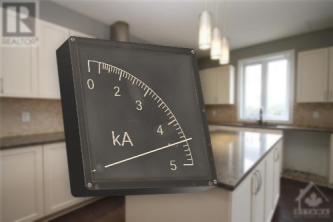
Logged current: 4.5 kA
